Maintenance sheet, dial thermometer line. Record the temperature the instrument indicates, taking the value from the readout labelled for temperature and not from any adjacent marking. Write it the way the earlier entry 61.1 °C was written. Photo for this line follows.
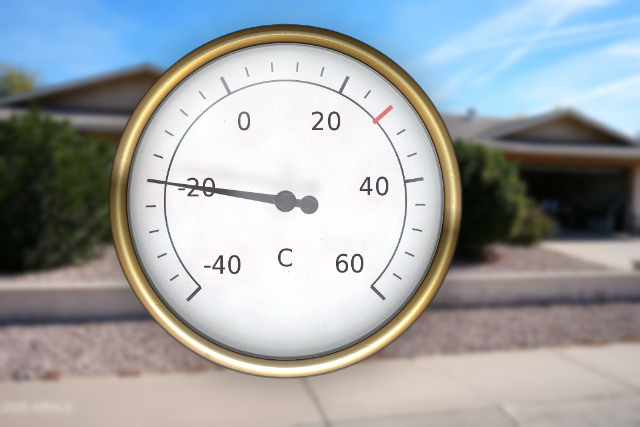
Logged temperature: -20 °C
